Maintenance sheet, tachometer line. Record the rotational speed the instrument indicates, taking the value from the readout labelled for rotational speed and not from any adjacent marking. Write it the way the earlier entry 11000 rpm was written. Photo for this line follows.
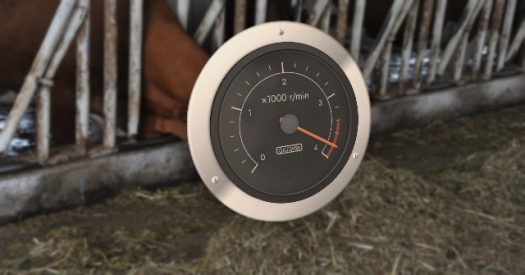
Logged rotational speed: 3800 rpm
